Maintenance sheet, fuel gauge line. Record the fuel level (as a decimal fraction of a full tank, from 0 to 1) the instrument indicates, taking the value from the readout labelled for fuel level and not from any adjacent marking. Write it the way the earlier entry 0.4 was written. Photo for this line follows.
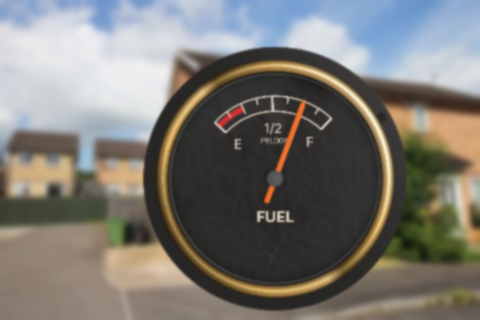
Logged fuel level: 0.75
